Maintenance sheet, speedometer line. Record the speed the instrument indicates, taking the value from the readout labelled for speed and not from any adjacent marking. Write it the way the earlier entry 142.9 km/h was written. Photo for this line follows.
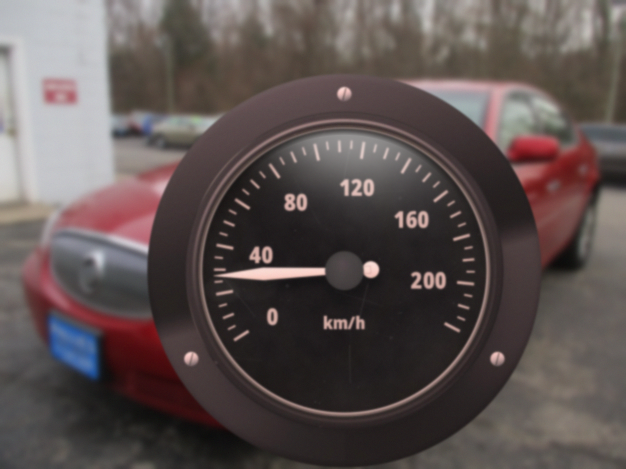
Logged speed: 27.5 km/h
